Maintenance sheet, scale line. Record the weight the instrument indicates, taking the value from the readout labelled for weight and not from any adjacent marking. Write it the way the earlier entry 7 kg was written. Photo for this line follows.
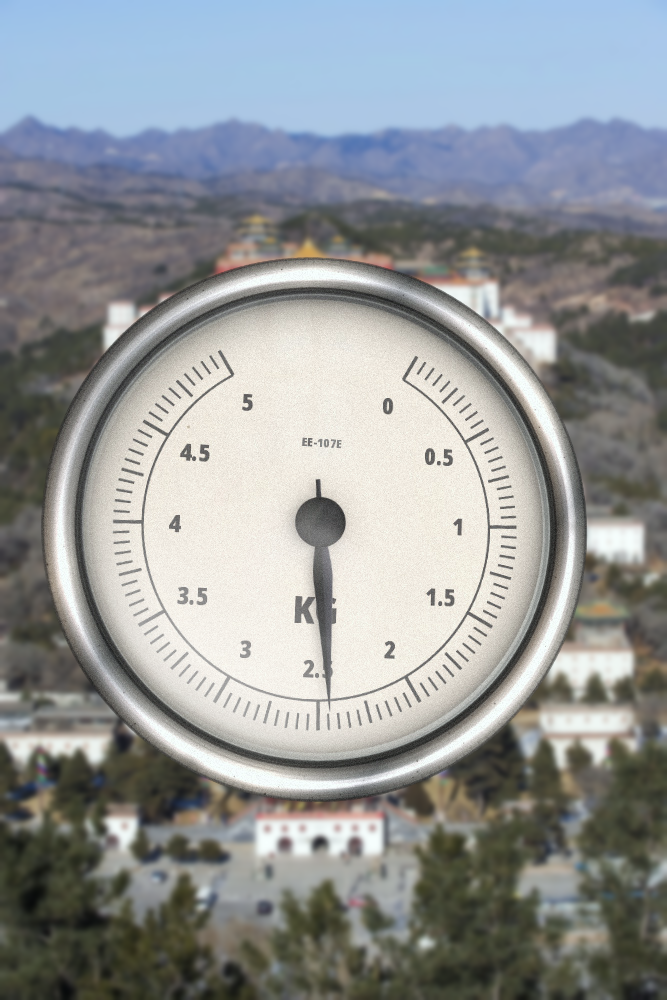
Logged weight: 2.45 kg
